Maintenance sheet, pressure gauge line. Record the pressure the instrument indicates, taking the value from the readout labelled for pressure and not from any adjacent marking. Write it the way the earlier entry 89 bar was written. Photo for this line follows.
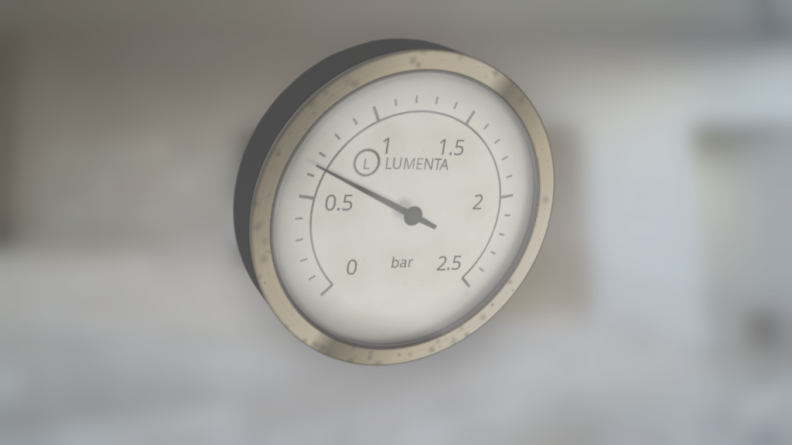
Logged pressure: 0.65 bar
